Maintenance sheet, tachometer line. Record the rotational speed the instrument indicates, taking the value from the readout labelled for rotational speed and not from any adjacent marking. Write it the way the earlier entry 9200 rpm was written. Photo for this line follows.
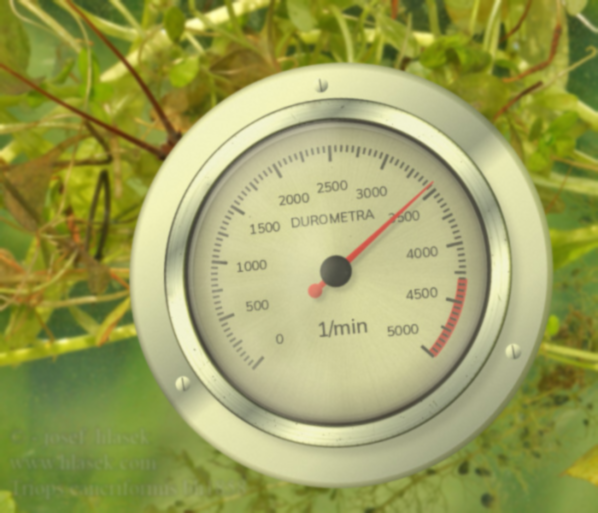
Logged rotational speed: 3450 rpm
